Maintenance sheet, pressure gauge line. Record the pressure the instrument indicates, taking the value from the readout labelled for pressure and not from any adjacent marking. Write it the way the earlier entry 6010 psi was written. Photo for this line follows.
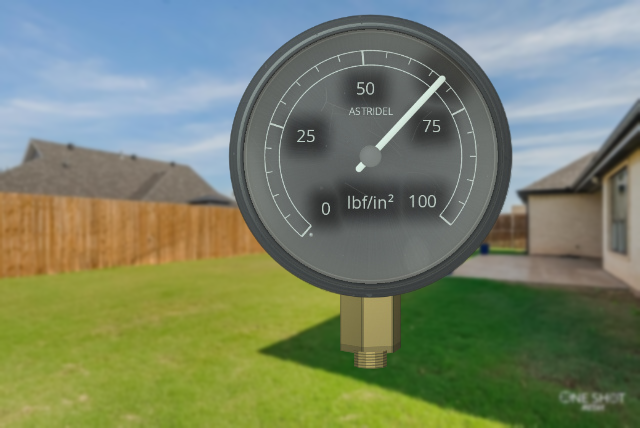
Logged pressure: 67.5 psi
